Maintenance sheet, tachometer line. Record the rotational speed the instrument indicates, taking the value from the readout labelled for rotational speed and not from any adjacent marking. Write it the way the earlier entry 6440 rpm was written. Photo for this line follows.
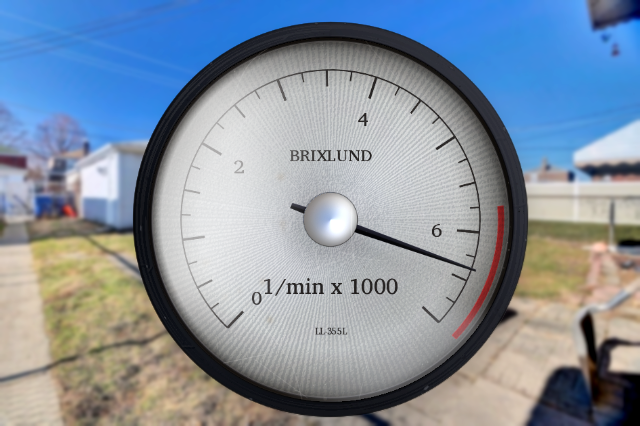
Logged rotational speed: 6375 rpm
